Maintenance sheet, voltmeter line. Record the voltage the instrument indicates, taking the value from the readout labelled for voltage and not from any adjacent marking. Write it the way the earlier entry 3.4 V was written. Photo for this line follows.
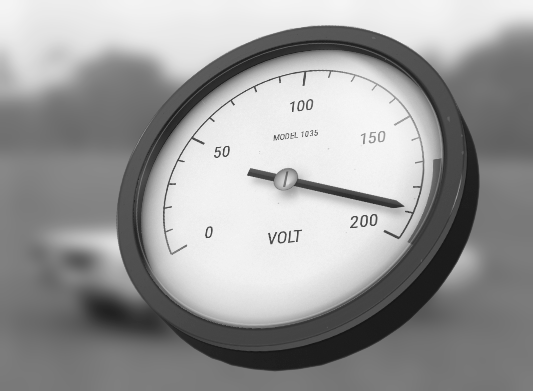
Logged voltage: 190 V
